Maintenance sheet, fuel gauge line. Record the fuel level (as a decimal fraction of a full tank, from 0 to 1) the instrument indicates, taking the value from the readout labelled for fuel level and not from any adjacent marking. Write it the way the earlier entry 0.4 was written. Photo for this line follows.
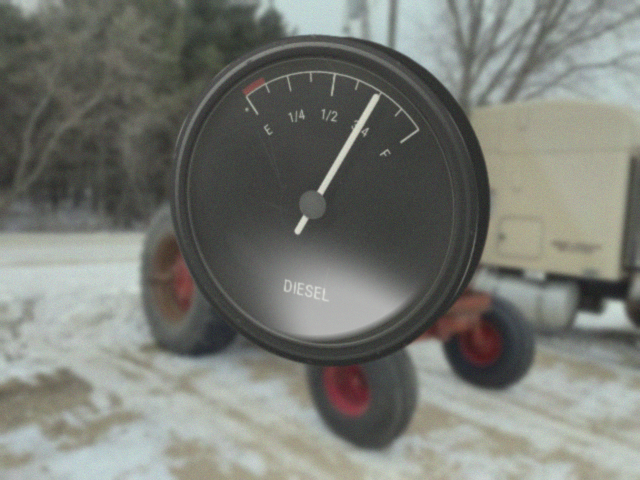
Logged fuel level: 0.75
